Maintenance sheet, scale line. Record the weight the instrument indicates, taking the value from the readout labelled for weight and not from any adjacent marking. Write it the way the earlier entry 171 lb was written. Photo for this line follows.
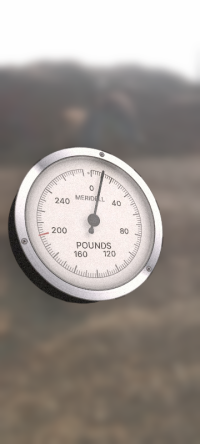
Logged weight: 10 lb
